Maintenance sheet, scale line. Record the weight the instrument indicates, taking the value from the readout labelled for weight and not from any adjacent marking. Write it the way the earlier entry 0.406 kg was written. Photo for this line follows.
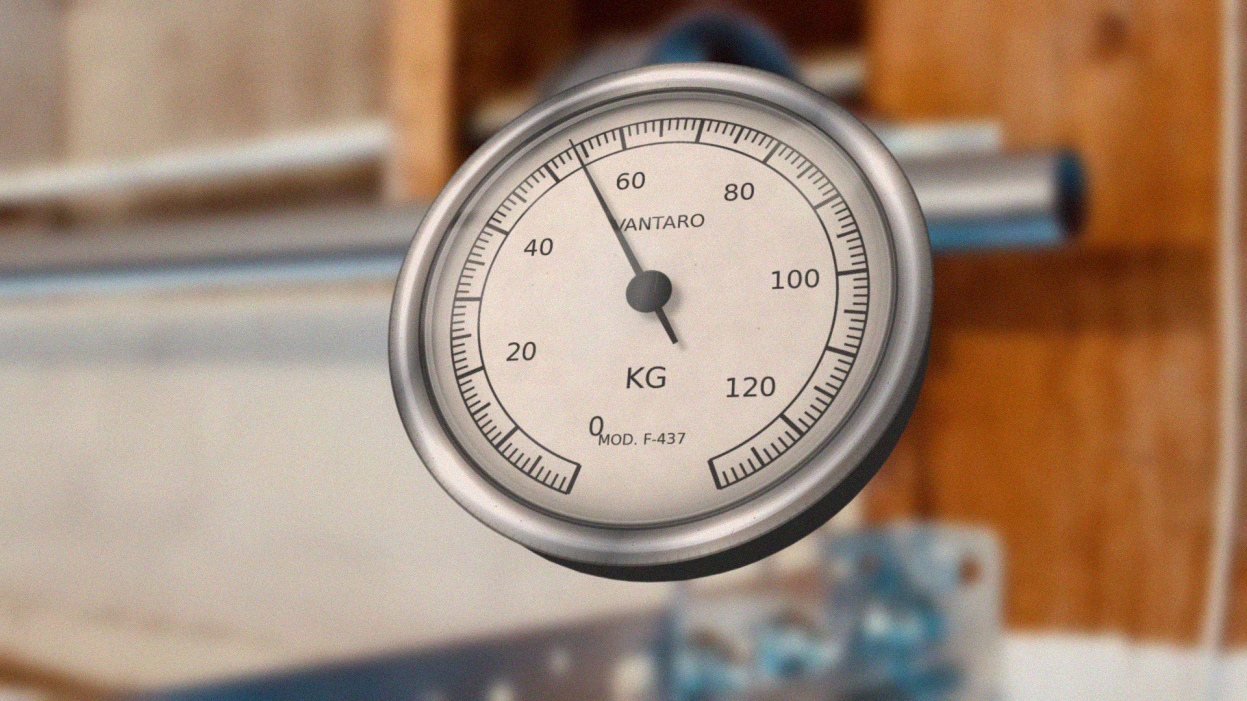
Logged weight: 54 kg
